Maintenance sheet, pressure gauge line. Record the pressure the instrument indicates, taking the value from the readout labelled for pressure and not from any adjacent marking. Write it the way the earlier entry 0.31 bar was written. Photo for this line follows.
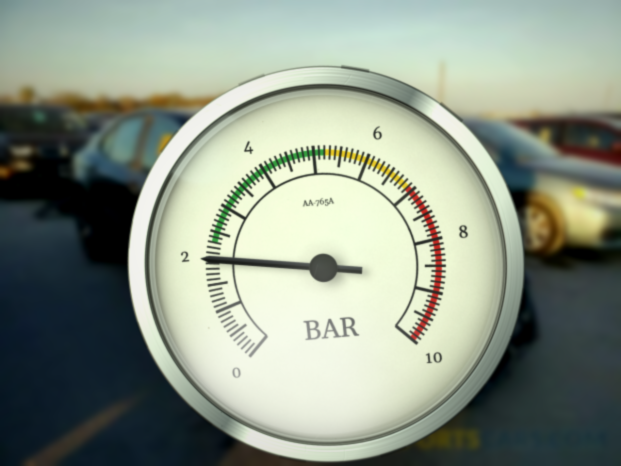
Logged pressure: 2 bar
